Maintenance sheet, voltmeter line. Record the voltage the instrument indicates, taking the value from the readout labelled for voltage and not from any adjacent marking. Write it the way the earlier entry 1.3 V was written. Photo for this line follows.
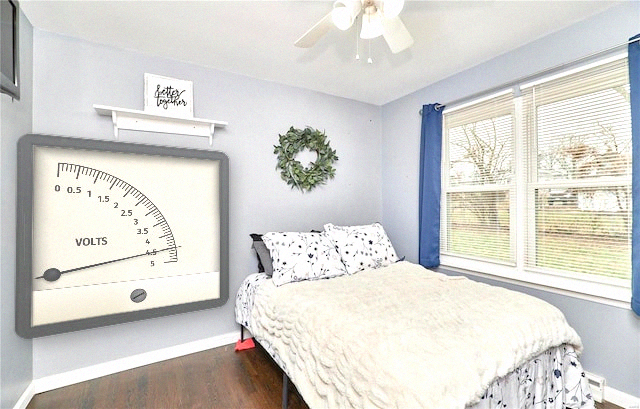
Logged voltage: 4.5 V
